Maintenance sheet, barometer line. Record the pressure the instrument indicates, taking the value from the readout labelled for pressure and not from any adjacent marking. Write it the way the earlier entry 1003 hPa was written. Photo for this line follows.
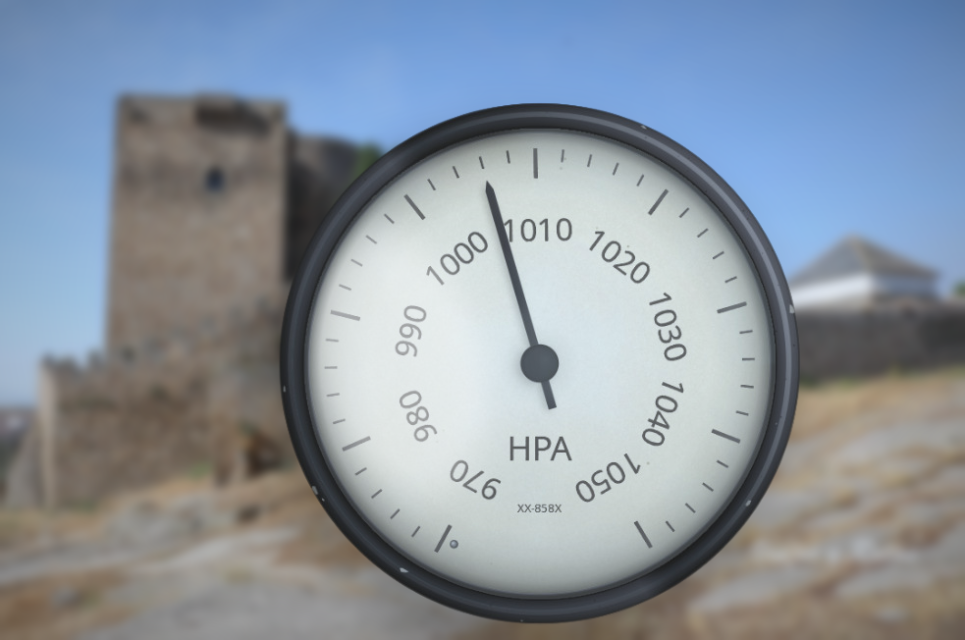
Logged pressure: 1006 hPa
